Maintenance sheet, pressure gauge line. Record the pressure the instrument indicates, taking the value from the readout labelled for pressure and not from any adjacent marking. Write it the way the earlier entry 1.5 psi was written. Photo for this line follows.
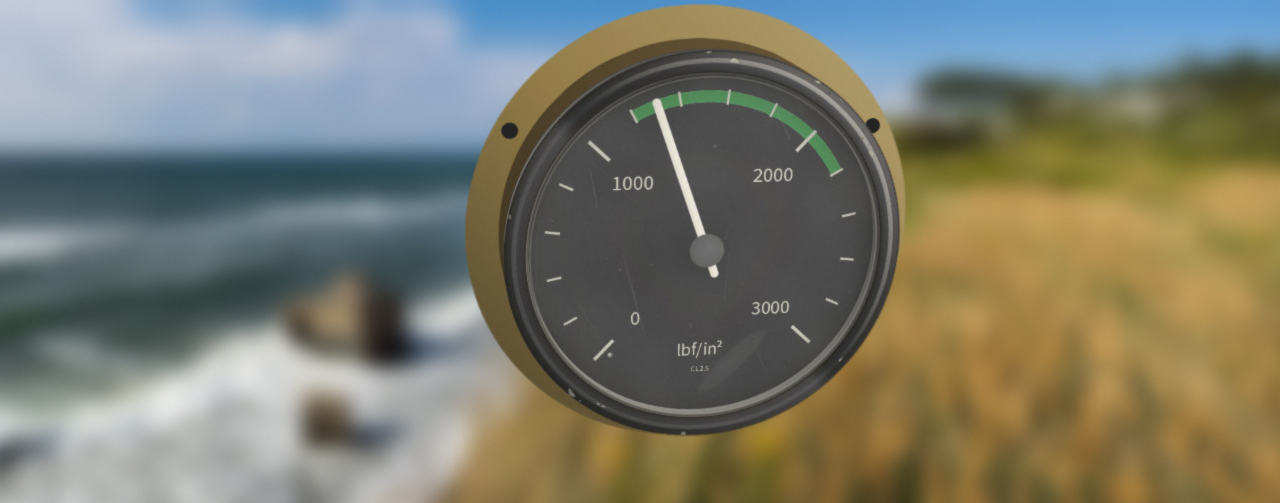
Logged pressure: 1300 psi
